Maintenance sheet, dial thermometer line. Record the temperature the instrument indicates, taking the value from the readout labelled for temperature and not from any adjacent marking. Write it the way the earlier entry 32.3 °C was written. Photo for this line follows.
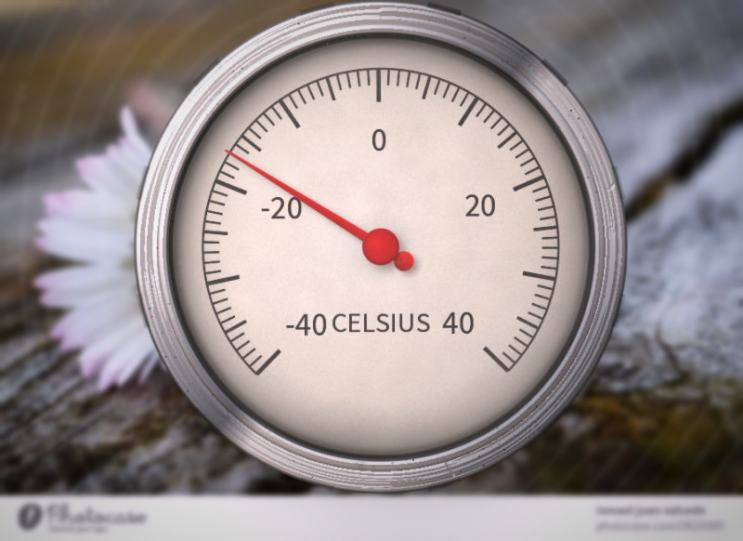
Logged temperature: -17 °C
